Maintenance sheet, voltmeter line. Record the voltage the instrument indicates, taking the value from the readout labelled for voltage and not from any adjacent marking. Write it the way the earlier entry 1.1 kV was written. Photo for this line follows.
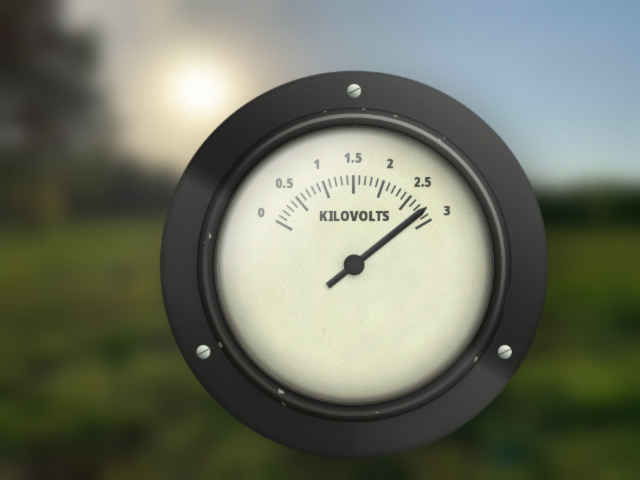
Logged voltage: 2.8 kV
